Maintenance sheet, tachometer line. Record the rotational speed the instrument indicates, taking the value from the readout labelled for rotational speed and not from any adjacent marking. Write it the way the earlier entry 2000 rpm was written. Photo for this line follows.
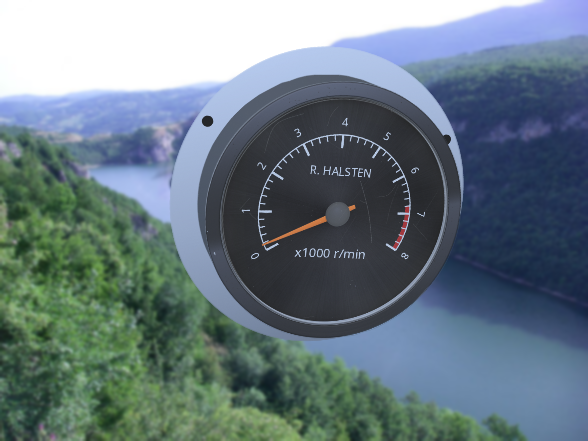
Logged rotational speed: 200 rpm
